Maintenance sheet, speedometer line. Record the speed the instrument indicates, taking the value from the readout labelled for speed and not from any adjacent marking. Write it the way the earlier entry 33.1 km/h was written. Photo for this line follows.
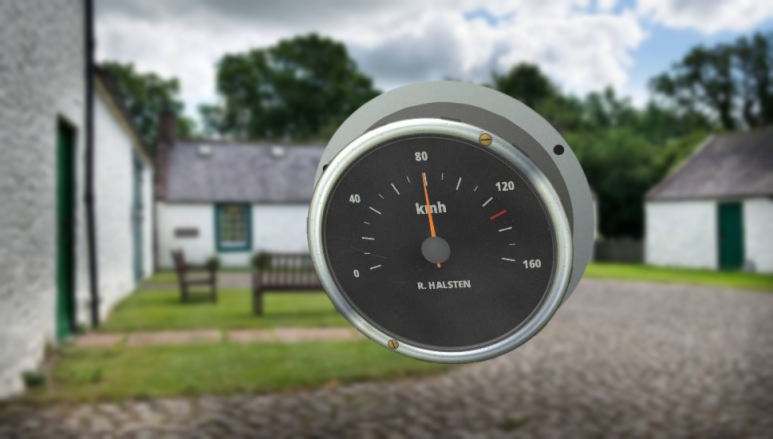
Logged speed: 80 km/h
